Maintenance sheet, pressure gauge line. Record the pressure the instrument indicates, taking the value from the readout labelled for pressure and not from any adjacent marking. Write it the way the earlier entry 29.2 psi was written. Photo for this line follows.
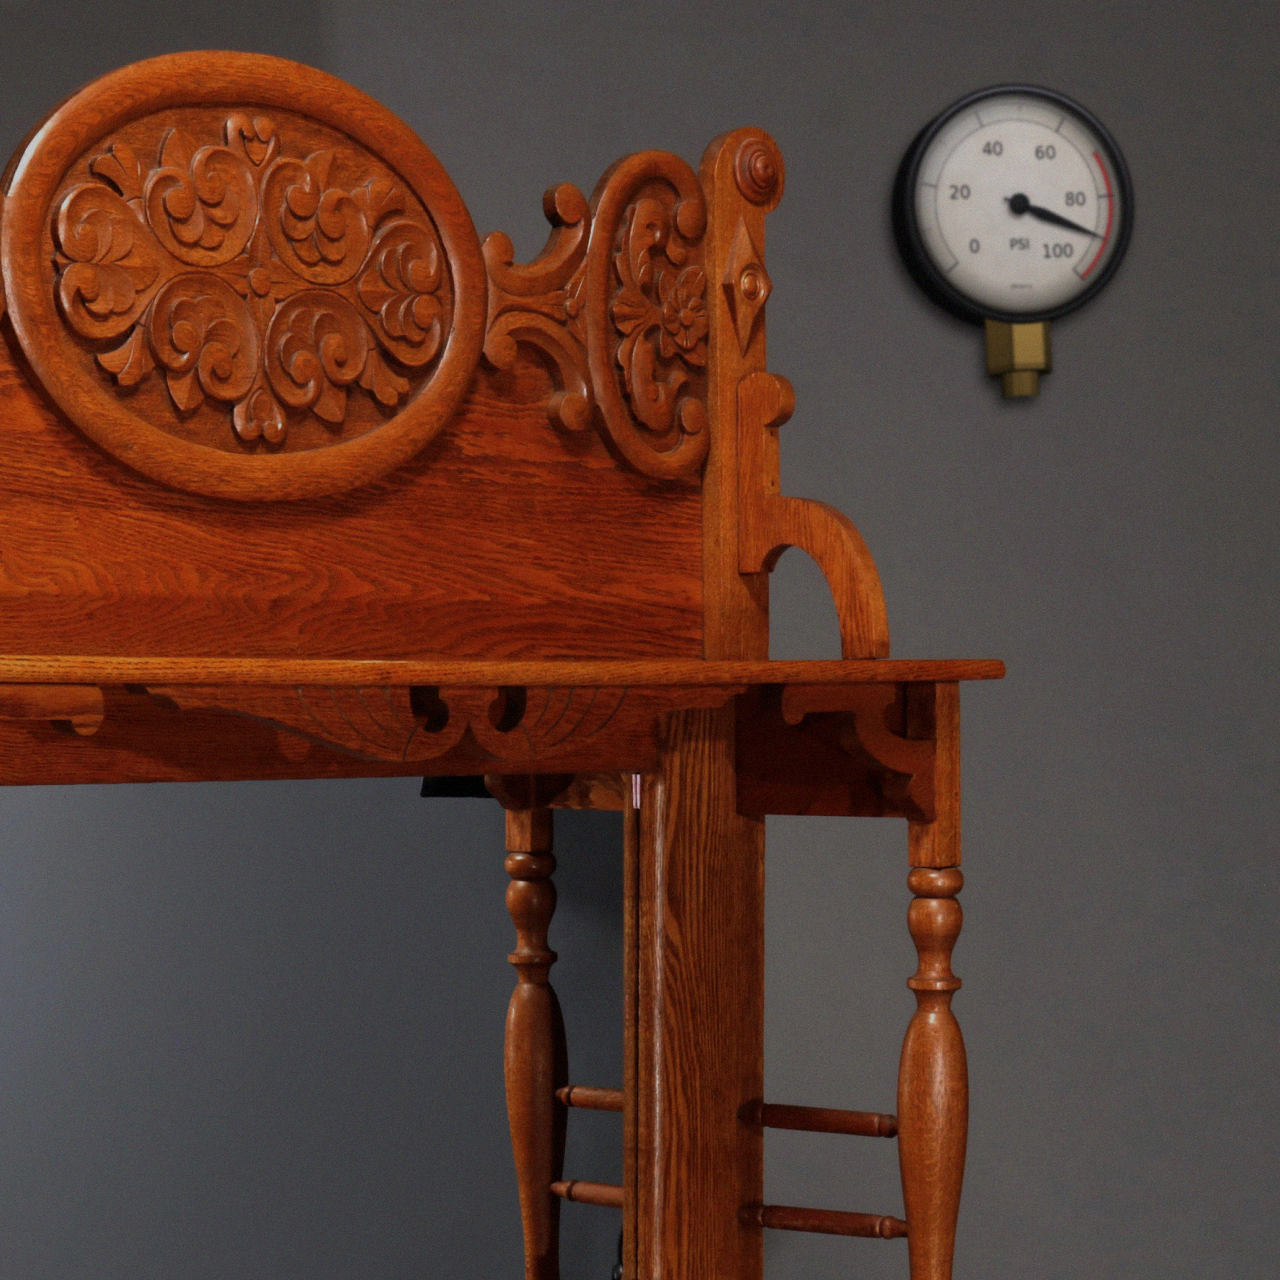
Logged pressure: 90 psi
